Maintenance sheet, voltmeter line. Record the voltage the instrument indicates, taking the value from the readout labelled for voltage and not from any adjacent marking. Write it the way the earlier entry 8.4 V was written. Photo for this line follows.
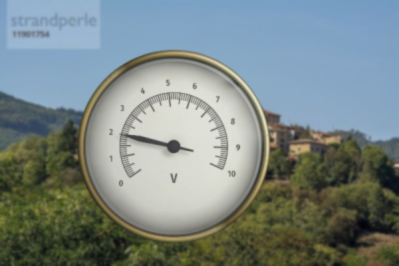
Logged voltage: 2 V
